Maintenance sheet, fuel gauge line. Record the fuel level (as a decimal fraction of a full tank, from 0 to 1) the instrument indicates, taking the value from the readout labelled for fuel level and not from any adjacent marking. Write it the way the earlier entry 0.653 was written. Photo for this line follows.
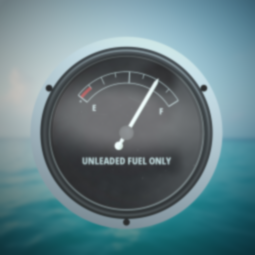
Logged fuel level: 0.75
